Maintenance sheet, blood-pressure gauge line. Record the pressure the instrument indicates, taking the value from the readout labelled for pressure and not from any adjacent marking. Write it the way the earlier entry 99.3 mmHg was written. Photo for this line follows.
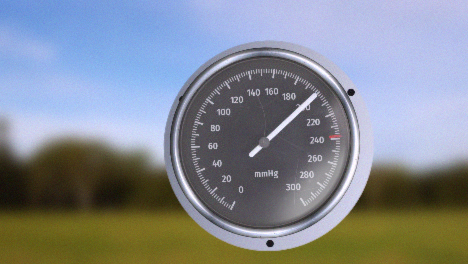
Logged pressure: 200 mmHg
